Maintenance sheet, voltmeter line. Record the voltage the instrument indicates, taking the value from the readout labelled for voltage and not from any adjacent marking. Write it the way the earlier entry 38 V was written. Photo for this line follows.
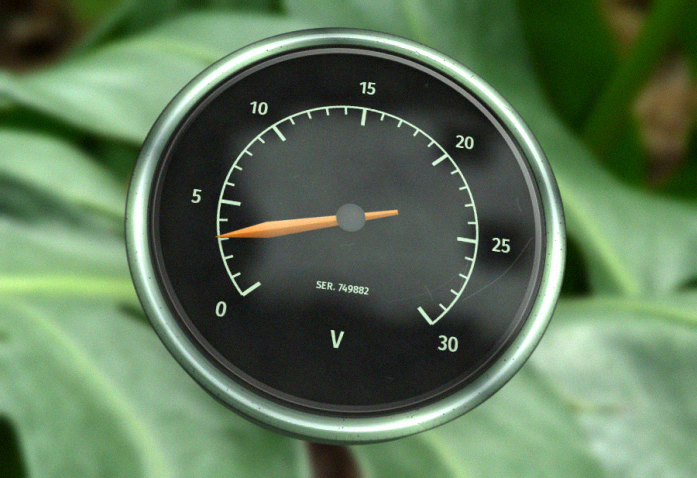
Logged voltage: 3 V
